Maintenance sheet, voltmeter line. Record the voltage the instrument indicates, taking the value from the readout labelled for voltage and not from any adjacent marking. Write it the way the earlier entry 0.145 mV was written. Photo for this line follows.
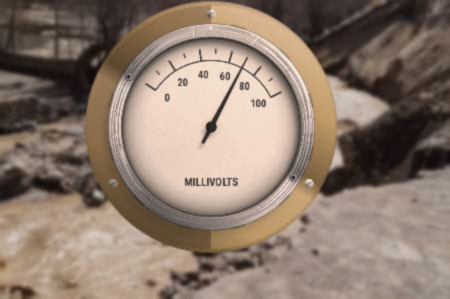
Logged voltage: 70 mV
